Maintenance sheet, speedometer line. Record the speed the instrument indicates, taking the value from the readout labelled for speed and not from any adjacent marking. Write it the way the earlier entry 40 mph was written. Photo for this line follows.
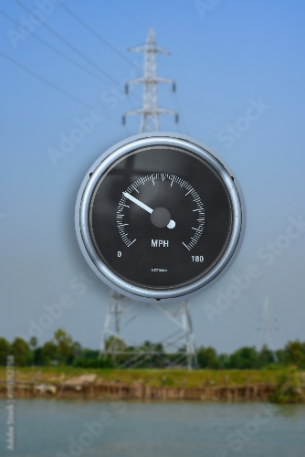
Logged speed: 50 mph
